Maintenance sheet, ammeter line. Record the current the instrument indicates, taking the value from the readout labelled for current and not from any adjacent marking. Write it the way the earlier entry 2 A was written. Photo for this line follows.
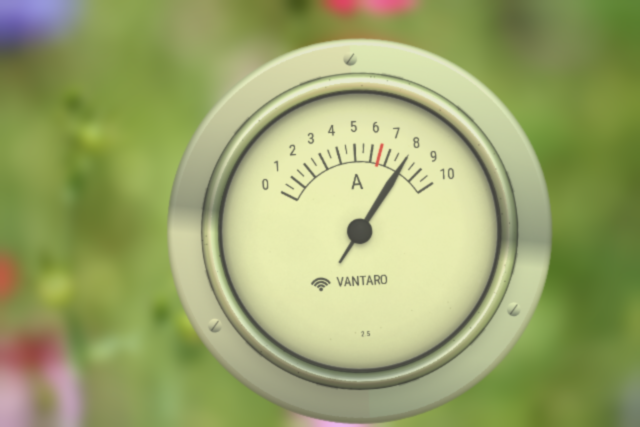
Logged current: 8 A
